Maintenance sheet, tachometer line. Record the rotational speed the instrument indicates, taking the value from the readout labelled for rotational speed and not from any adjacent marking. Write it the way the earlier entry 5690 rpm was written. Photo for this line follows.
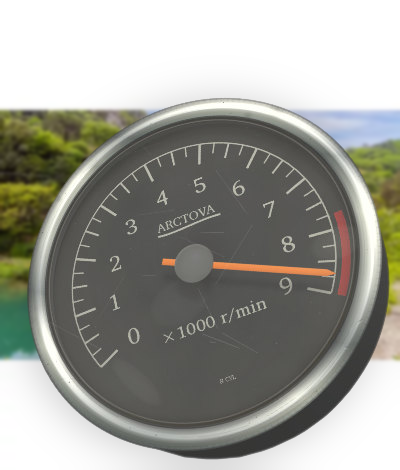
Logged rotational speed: 8750 rpm
